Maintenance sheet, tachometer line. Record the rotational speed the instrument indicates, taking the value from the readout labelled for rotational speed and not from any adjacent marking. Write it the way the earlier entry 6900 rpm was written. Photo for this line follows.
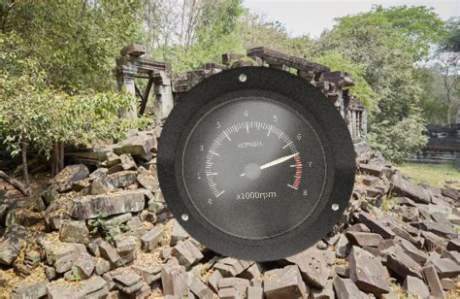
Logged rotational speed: 6500 rpm
